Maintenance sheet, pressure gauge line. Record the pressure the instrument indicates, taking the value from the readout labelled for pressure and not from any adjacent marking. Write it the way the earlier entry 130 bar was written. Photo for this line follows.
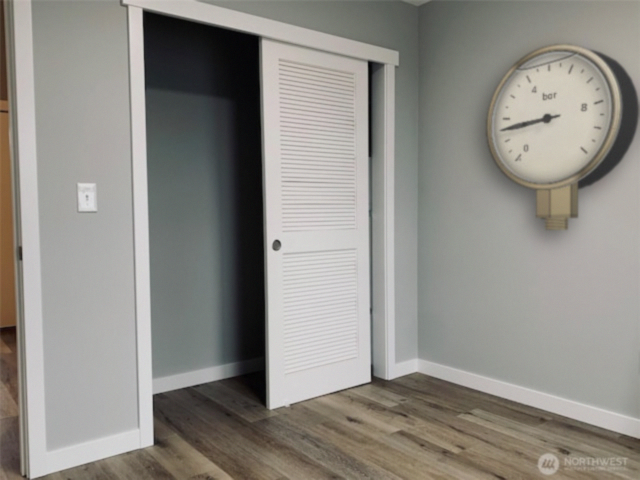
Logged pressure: 1.5 bar
